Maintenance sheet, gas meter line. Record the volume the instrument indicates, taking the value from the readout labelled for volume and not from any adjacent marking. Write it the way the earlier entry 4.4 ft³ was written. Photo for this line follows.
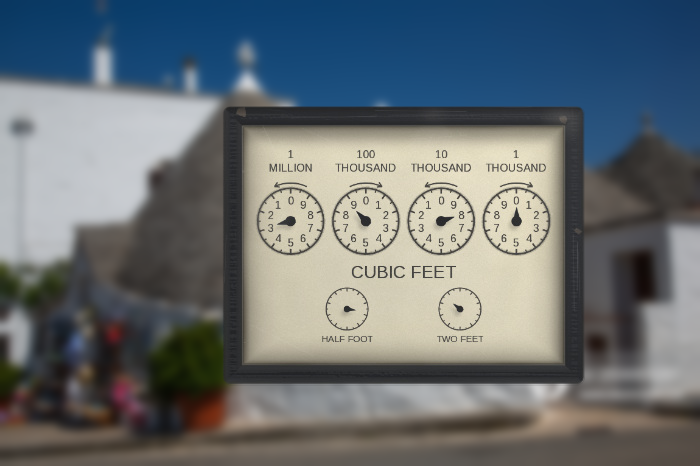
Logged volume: 288000 ft³
